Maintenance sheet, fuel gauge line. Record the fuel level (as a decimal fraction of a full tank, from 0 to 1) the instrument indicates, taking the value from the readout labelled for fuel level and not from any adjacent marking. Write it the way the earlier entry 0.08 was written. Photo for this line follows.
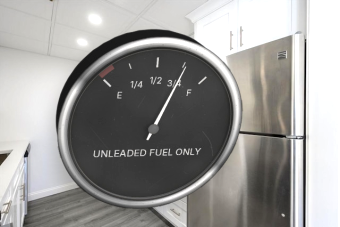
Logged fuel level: 0.75
